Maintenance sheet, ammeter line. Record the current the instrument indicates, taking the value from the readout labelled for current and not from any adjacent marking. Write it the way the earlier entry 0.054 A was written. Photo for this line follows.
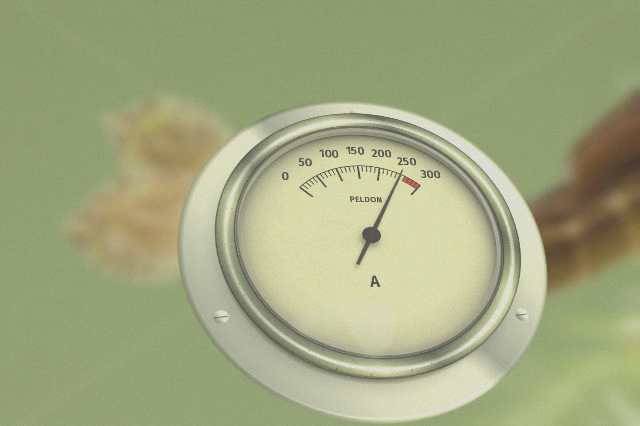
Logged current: 250 A
